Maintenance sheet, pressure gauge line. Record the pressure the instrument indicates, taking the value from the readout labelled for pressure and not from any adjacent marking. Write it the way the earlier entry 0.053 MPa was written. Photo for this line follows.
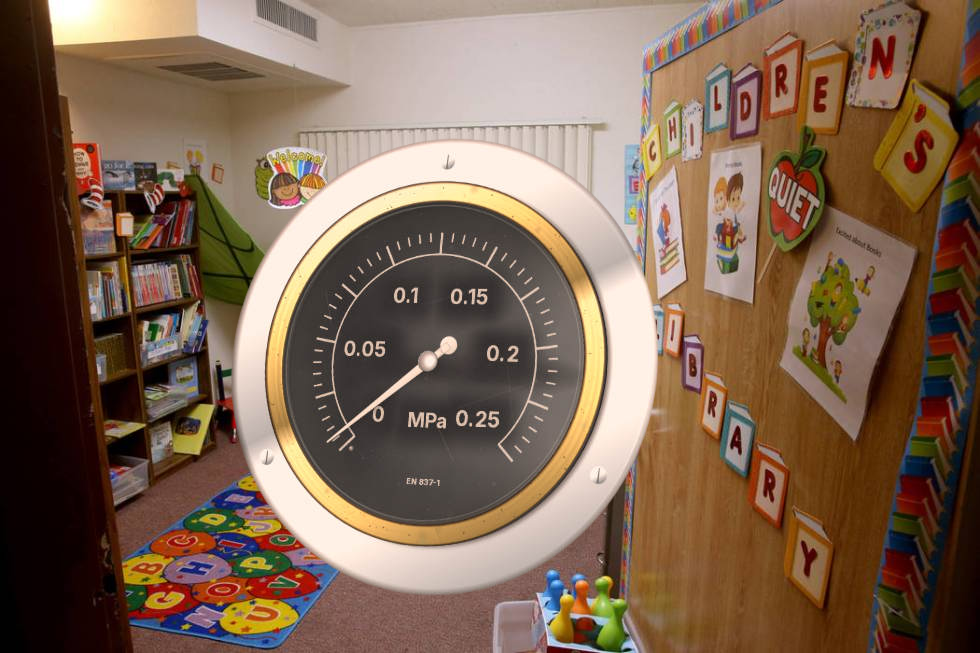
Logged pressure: 0.005 MPa
